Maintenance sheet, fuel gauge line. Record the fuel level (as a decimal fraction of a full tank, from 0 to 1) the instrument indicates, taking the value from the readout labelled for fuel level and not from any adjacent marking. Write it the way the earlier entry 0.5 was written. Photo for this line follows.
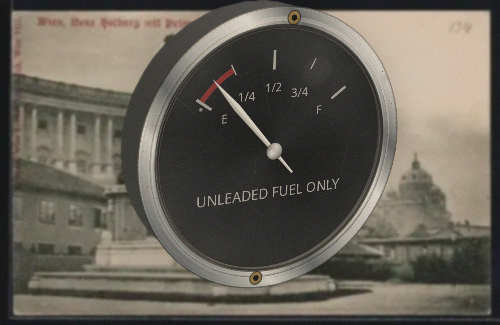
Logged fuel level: 0.125
